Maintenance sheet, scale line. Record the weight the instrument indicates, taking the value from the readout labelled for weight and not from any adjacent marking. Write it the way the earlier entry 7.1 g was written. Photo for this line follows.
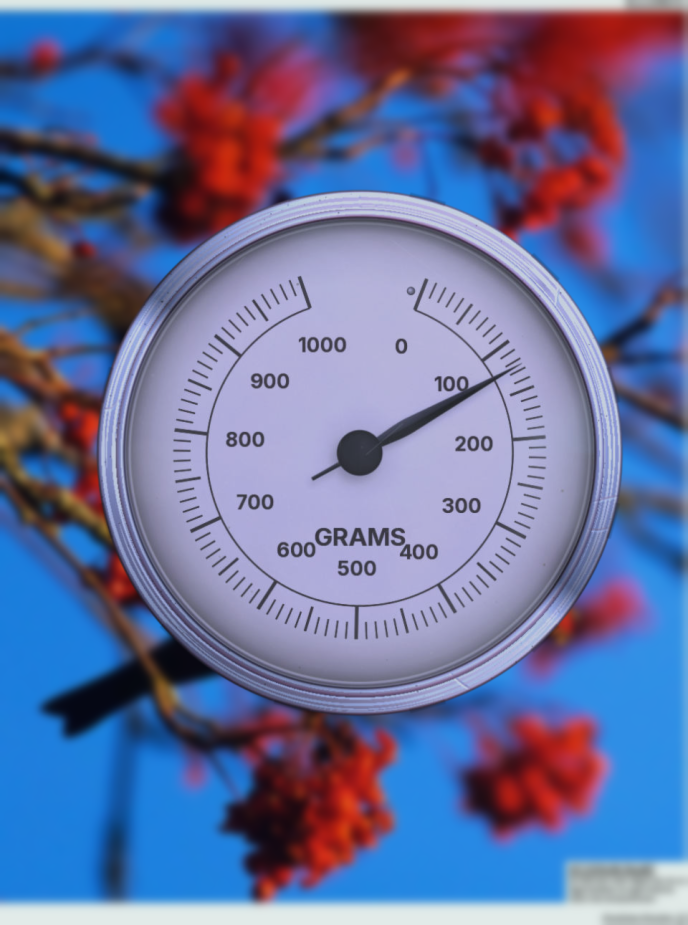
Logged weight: 125 g
